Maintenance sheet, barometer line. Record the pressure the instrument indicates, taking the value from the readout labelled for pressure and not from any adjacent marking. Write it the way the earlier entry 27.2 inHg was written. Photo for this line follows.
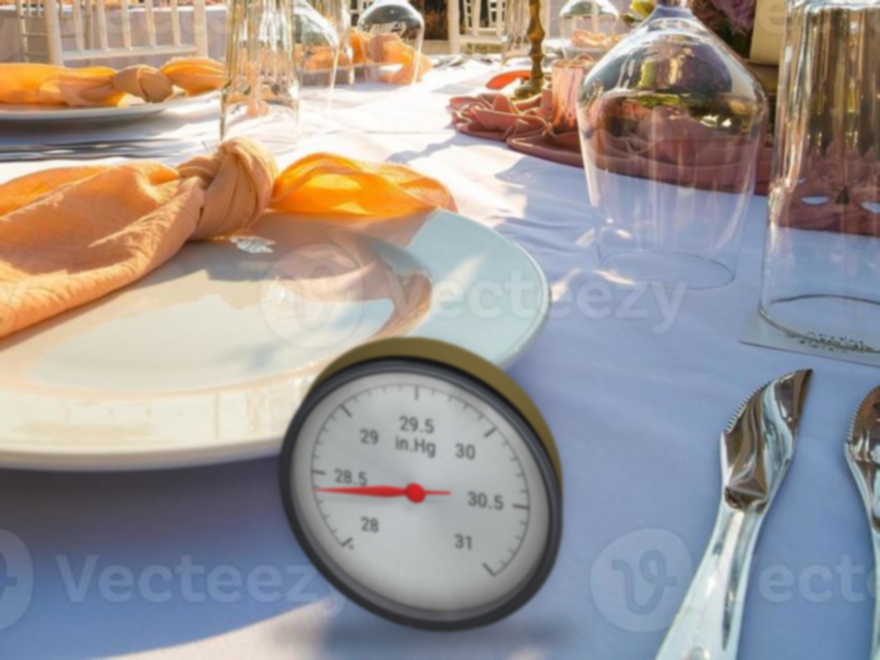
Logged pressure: 28.4 inHg
